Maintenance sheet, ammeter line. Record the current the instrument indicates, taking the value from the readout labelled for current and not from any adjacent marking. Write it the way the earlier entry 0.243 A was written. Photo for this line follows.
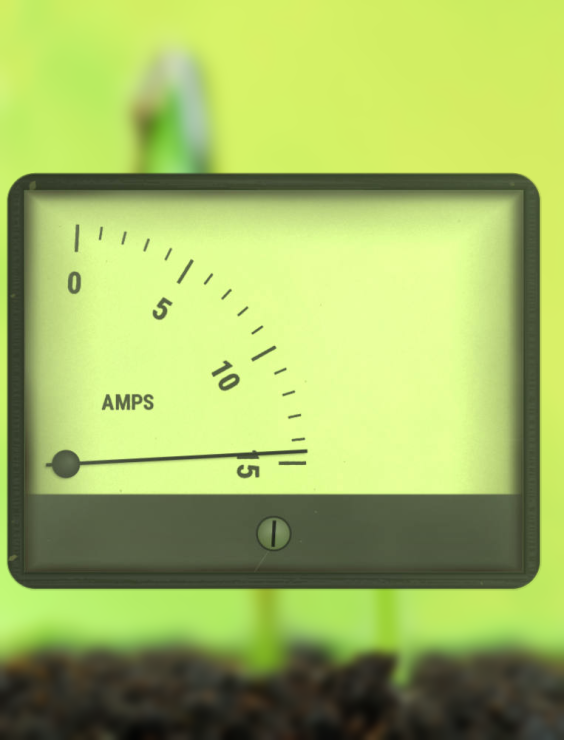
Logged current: 14.5 A
